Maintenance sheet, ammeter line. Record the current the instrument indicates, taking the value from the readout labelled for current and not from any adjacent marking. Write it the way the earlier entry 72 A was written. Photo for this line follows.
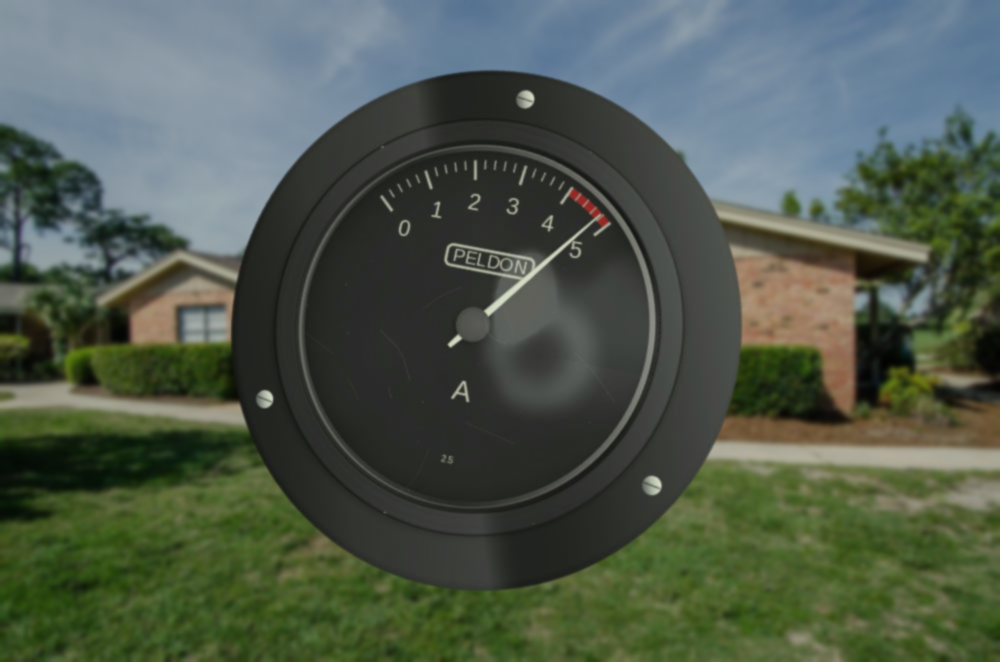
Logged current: 4.8 A
